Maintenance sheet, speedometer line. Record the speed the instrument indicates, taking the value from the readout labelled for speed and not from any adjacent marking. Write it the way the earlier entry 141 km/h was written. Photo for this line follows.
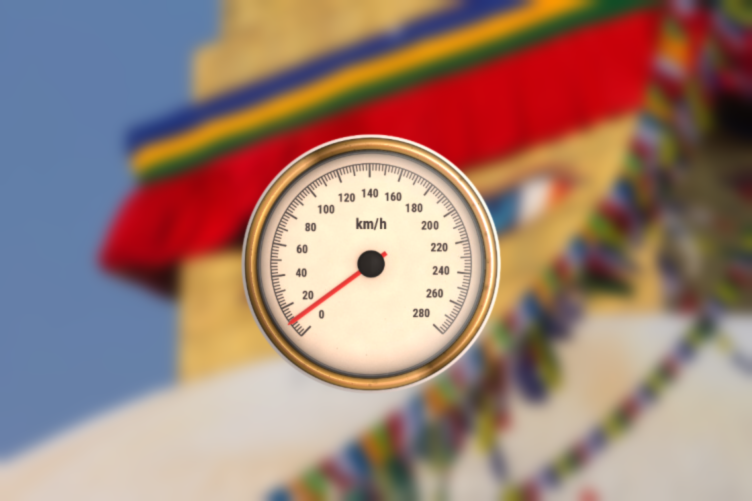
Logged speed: 10 km/h
